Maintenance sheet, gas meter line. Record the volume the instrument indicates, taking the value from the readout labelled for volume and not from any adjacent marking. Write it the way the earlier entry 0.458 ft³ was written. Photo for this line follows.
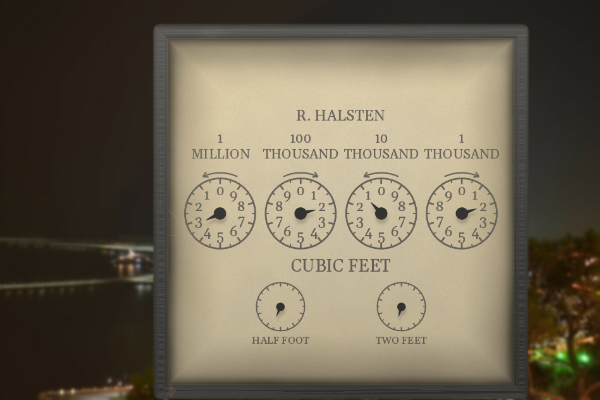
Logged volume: 321200 ft³
